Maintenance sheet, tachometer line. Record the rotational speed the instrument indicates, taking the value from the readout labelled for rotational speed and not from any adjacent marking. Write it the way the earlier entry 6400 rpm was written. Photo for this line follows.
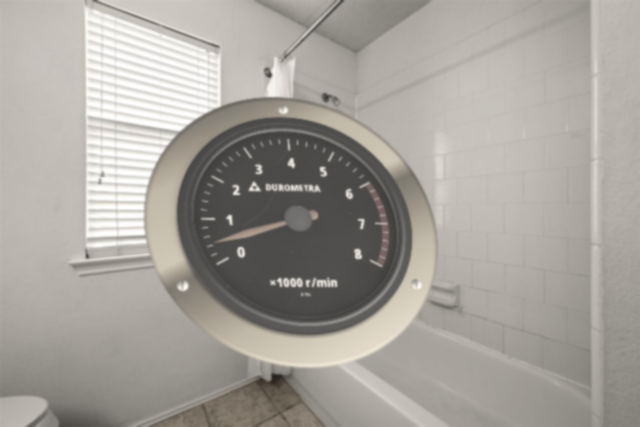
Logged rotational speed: 400 rpm
